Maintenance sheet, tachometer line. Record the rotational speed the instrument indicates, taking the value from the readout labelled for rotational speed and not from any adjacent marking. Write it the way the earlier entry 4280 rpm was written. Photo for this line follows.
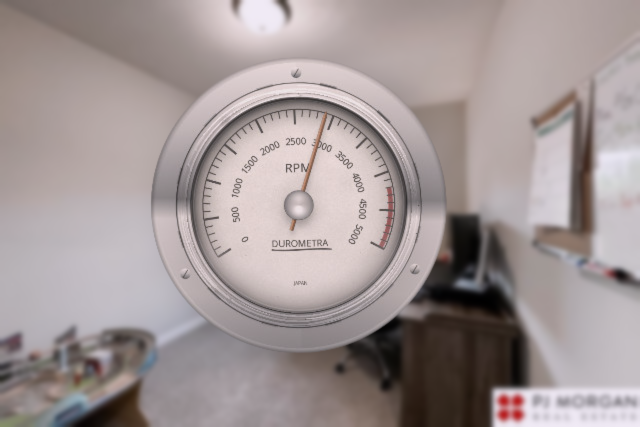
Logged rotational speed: 2900 rpm
